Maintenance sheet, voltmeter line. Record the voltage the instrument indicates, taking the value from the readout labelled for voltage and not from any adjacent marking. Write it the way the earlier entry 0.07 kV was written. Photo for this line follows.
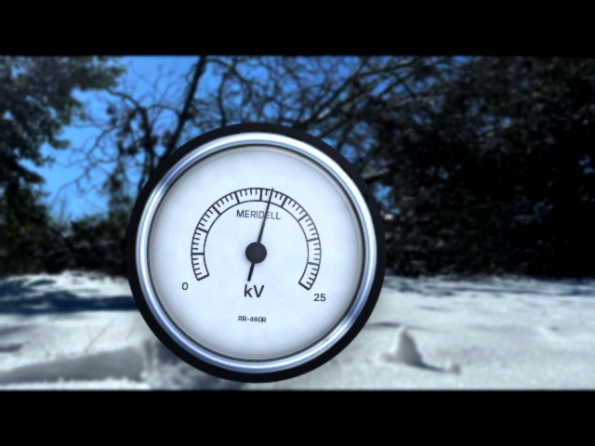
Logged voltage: 13.5 kV
